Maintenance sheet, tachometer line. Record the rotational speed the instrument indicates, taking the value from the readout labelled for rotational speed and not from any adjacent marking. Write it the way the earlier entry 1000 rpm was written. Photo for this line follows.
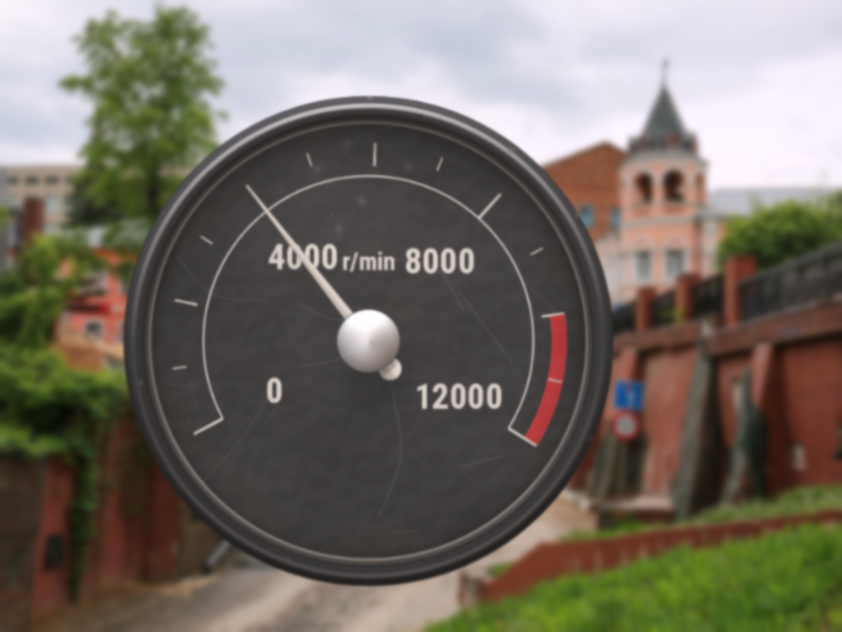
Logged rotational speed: 4000 rpm
